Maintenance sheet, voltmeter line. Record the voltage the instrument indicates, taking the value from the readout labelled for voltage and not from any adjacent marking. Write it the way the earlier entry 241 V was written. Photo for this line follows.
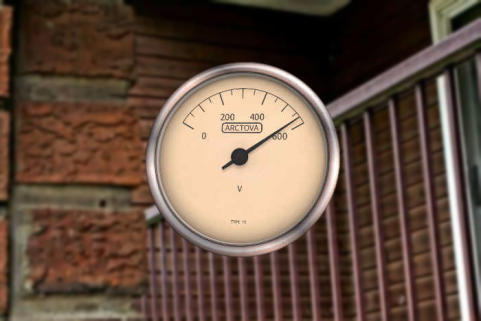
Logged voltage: 575 V
